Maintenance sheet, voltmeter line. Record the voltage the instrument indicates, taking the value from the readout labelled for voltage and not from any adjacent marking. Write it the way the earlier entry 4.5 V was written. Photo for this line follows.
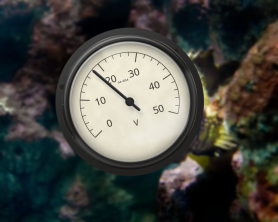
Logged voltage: 18 V
